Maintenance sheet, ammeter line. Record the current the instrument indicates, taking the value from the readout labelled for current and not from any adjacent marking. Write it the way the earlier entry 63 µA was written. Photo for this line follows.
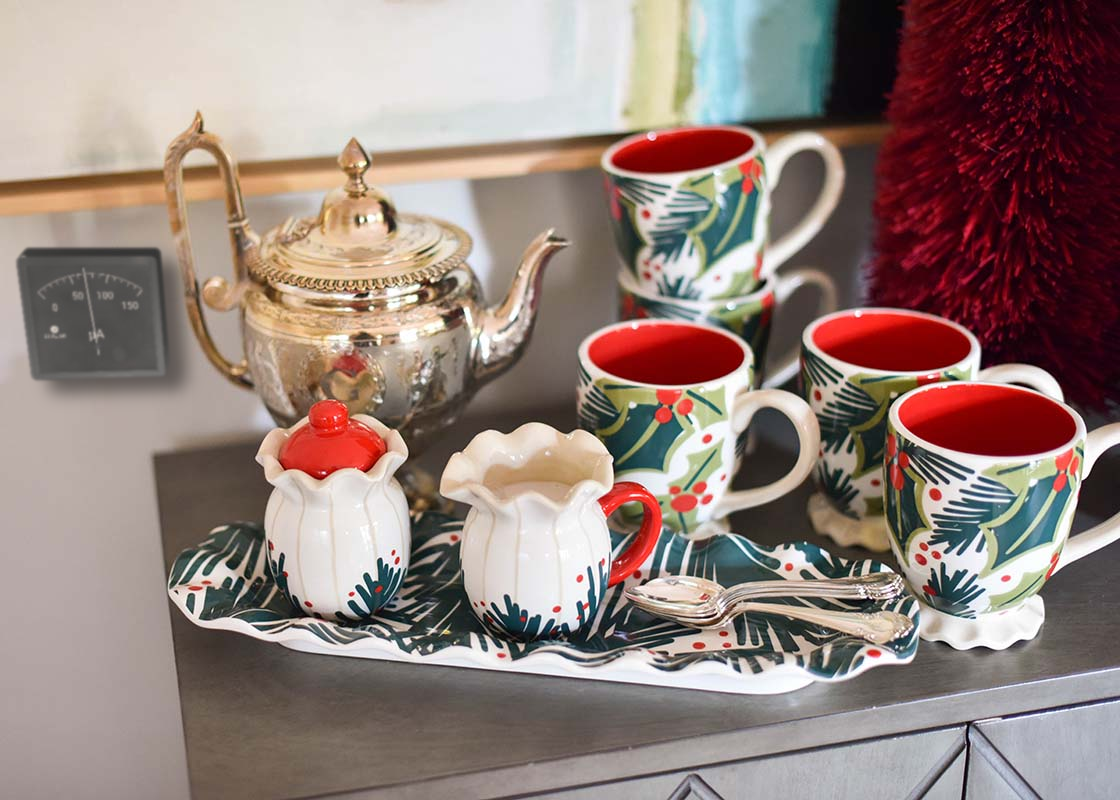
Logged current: 70 µA
